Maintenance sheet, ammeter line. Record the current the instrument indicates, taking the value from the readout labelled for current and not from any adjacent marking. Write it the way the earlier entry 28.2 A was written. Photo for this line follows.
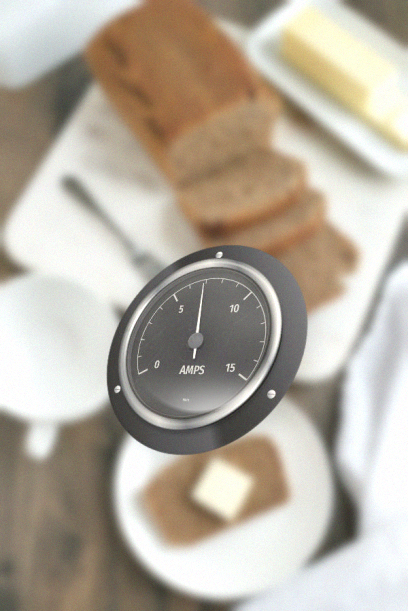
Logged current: 7 A
